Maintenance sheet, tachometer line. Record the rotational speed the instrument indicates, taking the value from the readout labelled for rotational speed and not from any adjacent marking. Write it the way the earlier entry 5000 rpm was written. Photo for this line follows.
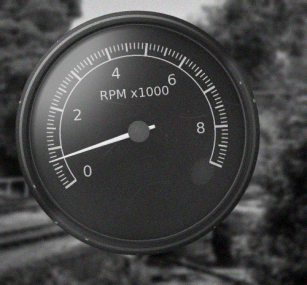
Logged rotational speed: 700 rpm
